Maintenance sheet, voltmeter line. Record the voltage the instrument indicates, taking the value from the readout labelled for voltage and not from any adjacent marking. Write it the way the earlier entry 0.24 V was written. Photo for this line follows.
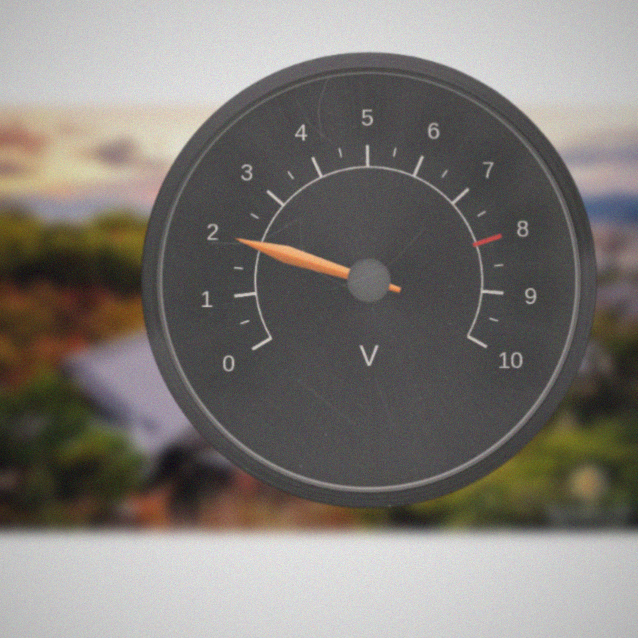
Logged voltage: 2 V
